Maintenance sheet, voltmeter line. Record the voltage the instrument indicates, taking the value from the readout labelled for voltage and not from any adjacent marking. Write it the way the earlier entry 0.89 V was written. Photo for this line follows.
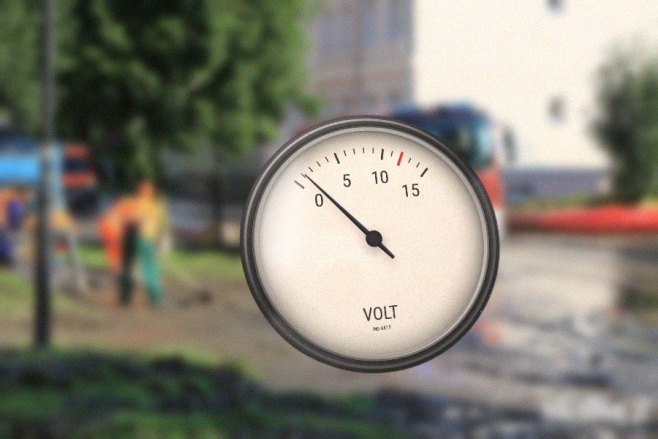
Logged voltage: 1 V
